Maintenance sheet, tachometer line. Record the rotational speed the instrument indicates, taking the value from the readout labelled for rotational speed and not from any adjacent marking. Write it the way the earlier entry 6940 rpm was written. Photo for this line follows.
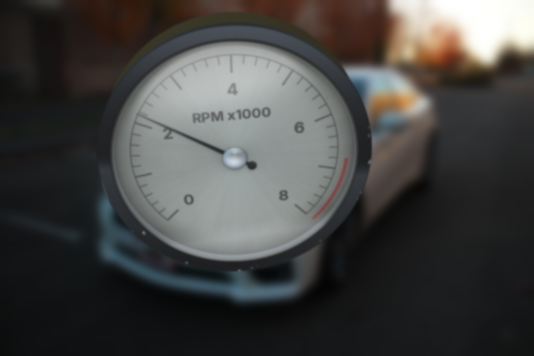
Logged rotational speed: 2200 rpm
